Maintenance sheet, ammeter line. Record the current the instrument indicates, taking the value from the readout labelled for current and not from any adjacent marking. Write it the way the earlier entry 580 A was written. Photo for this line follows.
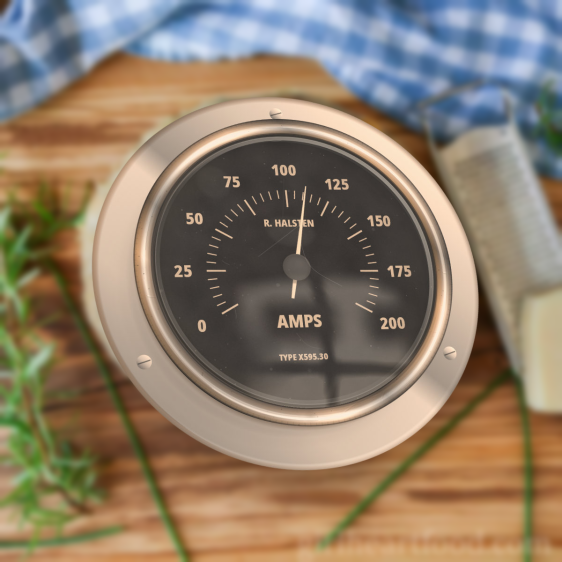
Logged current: 110 A
